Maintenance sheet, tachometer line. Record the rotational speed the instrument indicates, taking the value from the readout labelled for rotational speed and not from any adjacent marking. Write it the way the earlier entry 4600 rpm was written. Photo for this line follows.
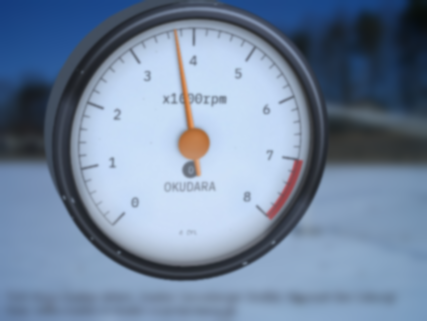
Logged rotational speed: 3700 rpm
